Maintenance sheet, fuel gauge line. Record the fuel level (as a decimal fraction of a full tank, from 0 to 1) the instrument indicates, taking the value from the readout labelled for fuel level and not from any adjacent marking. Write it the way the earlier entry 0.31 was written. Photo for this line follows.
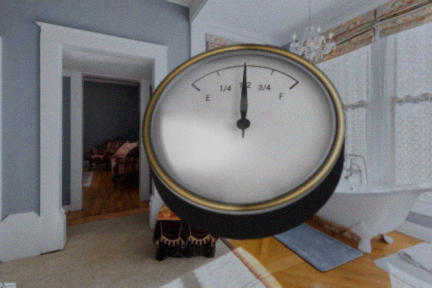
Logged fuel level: 0.5
